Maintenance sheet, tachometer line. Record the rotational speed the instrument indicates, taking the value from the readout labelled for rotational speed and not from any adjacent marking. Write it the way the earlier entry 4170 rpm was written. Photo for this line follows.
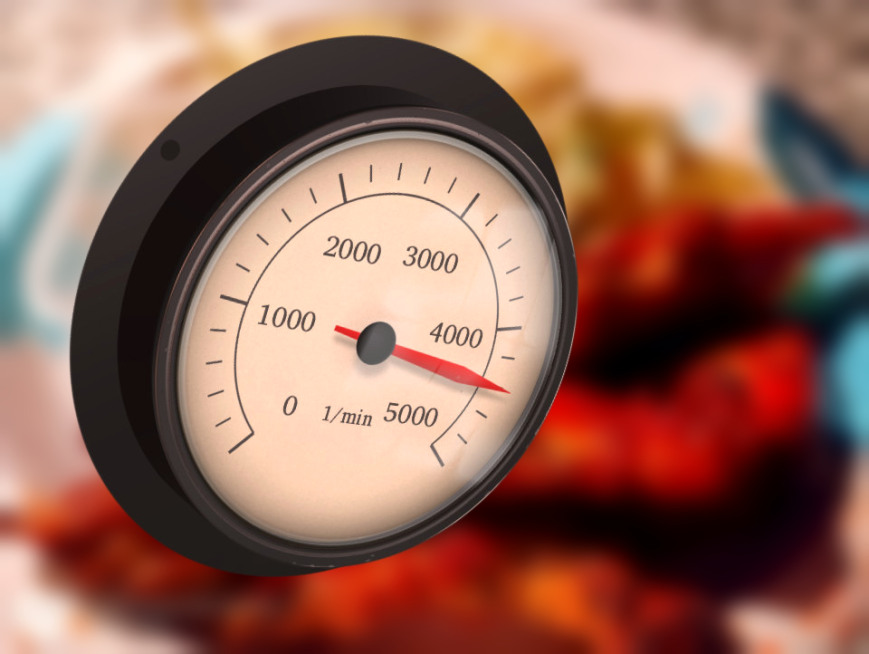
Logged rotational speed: 4400 rpm
